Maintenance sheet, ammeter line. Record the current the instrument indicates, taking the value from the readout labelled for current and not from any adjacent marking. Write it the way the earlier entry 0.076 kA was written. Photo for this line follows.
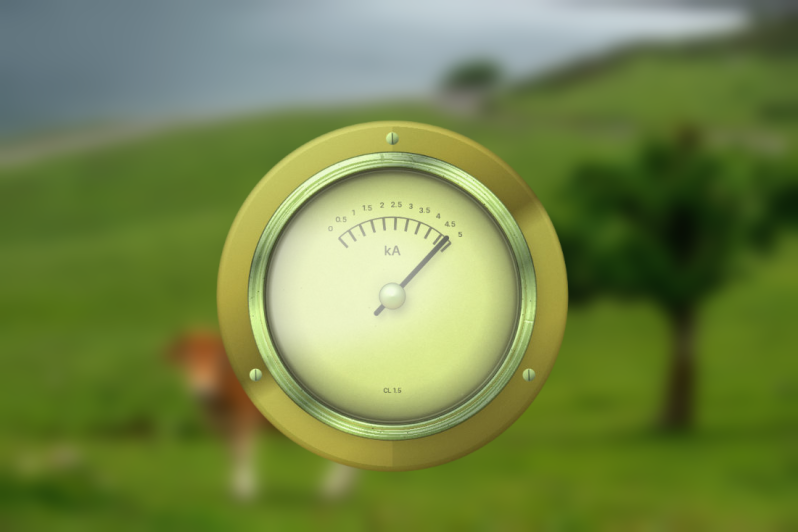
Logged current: 4.75 kA
